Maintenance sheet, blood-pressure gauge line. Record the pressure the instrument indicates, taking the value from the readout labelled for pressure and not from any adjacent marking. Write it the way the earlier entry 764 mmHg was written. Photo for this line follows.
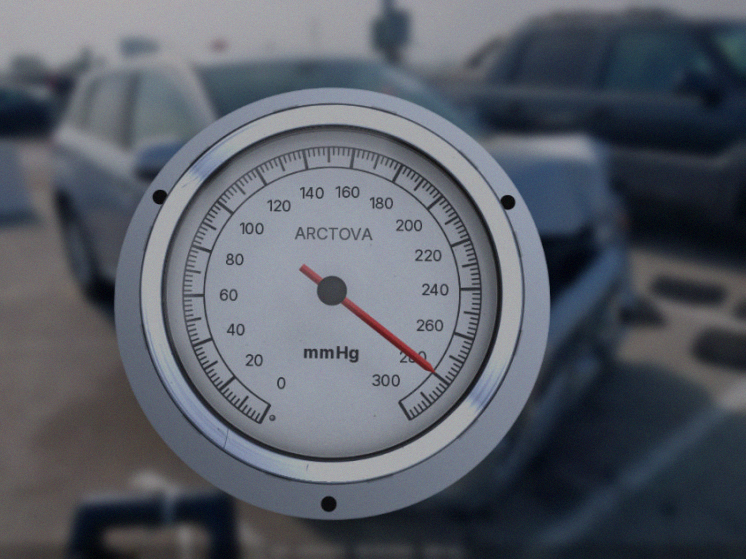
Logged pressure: 280 mmHg
